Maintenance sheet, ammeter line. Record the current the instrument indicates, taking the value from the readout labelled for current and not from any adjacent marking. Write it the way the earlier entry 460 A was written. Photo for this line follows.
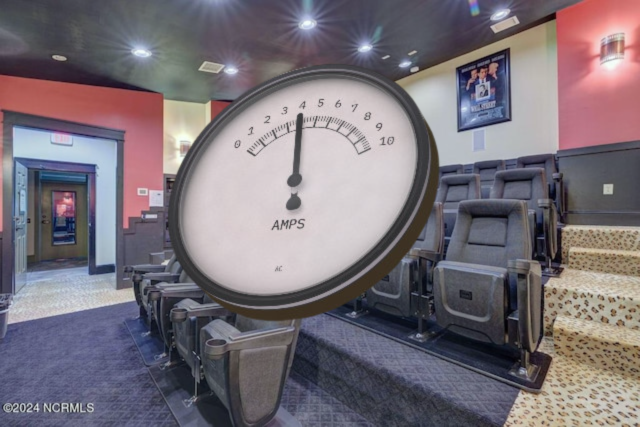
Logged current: 4 A
